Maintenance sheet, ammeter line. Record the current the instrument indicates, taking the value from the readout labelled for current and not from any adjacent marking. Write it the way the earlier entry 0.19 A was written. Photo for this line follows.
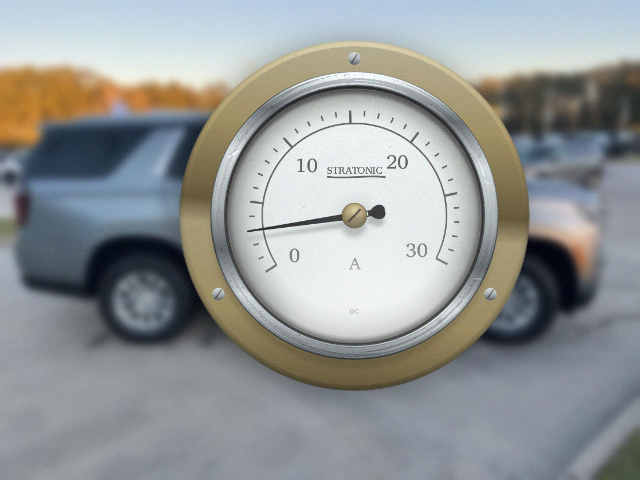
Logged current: 3 A
